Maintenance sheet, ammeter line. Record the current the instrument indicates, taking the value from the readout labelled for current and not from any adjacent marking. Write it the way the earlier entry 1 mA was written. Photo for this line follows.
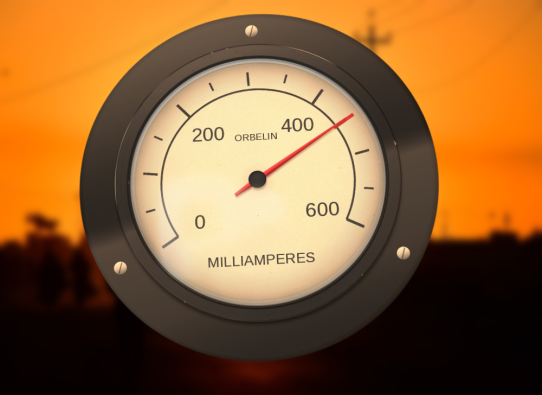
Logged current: 450 mA
